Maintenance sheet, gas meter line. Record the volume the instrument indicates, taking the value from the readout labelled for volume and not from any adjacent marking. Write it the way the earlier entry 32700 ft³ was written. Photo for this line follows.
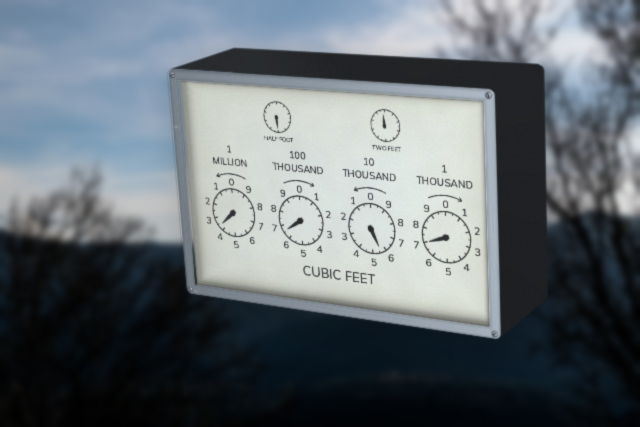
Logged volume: 365700 ft³
